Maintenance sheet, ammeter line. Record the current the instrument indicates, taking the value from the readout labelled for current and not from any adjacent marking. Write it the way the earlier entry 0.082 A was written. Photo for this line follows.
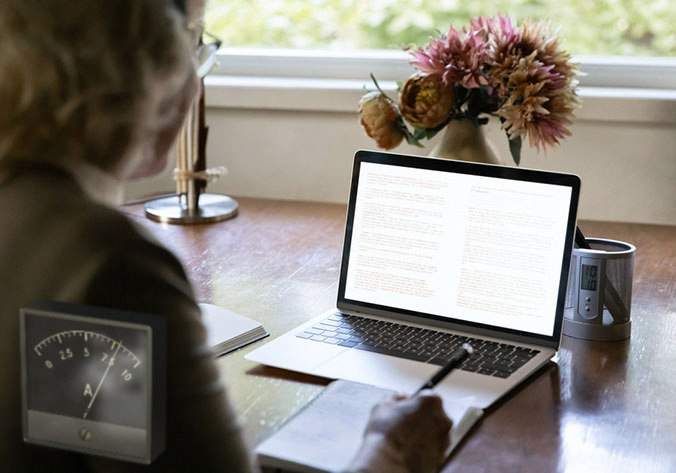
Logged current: 8 A
